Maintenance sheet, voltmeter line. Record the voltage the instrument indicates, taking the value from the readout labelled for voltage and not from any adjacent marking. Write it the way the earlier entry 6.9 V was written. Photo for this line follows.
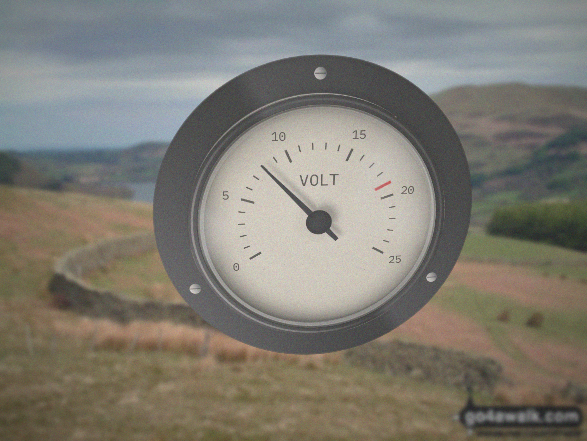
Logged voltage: 8 V
